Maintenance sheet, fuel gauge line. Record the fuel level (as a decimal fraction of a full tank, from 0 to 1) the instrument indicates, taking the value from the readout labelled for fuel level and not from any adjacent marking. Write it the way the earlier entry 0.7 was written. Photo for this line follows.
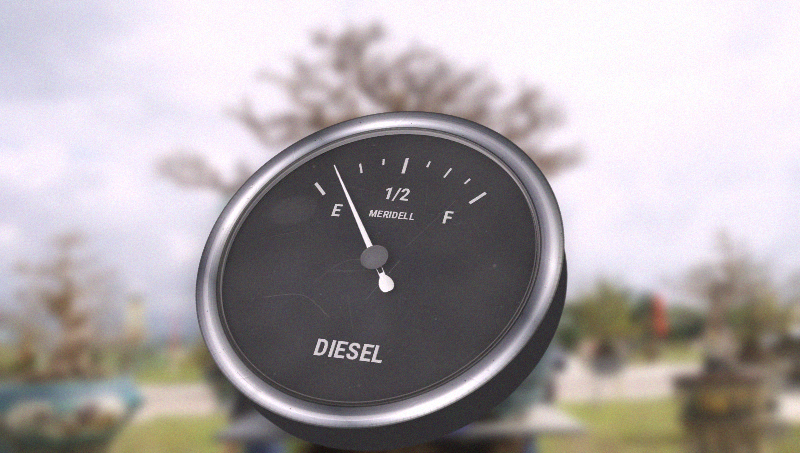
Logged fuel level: 0.125
